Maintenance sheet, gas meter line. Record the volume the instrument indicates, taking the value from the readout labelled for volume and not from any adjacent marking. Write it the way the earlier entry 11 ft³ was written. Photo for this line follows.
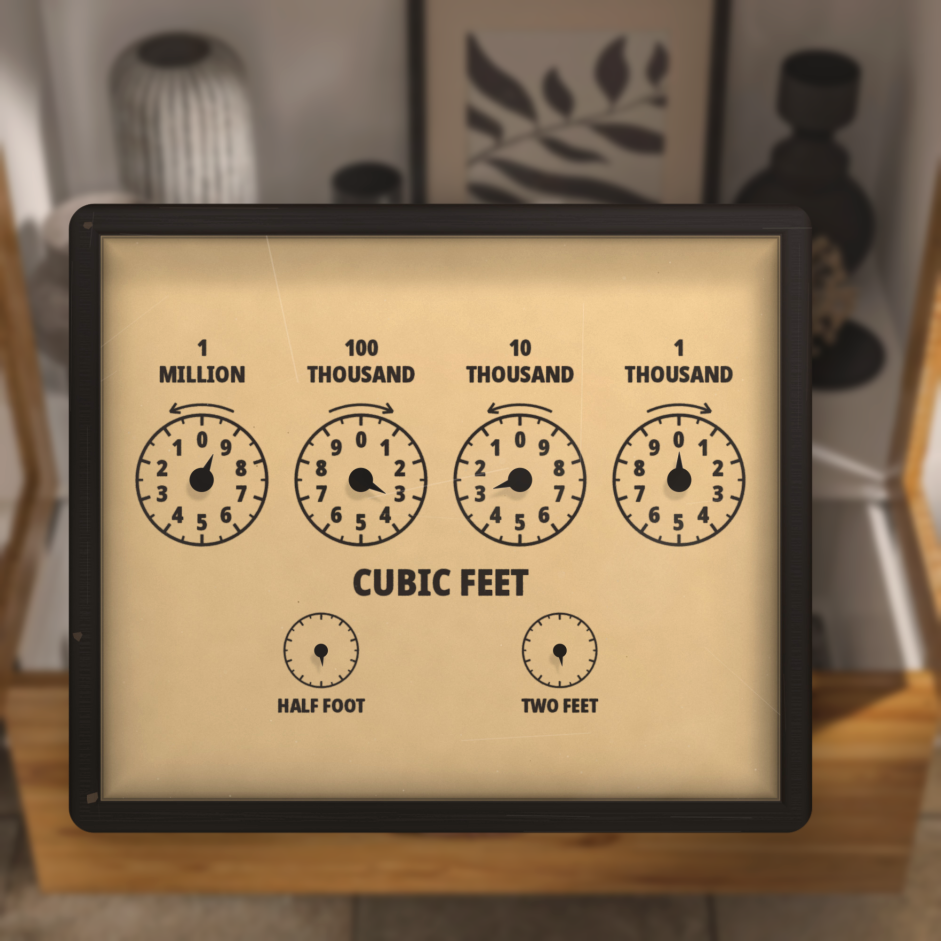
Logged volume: 933000 ft³
